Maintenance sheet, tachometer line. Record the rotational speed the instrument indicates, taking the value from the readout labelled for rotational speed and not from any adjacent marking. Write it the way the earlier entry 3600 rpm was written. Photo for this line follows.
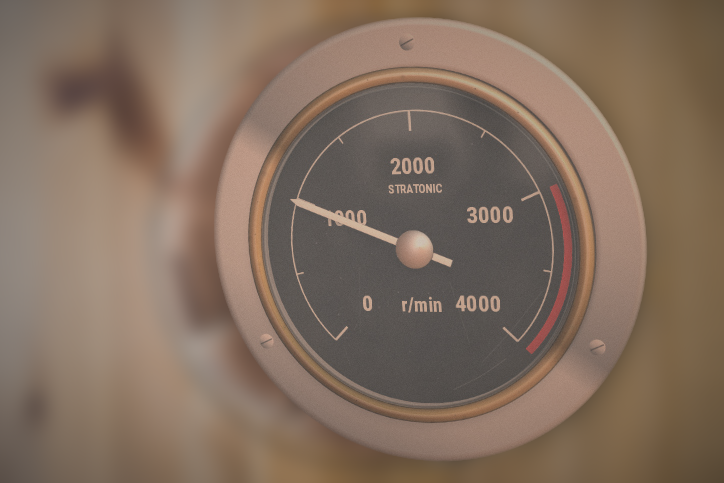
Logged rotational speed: 1000 rpm
